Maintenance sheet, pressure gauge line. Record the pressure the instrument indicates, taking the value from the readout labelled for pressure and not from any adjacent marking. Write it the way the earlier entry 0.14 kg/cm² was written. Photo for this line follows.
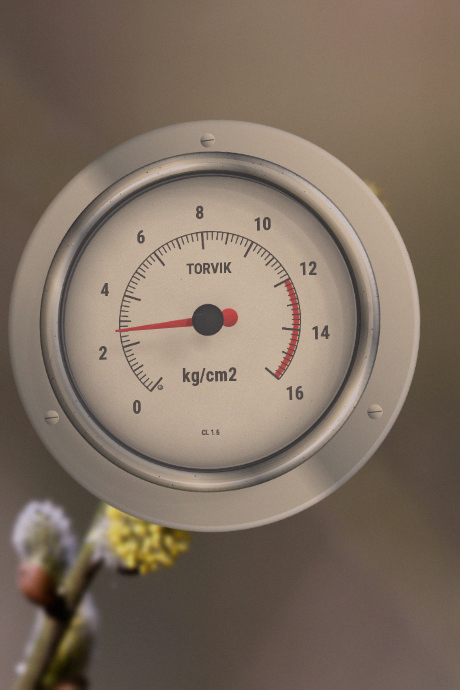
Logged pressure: 2.6 kg/cm²
